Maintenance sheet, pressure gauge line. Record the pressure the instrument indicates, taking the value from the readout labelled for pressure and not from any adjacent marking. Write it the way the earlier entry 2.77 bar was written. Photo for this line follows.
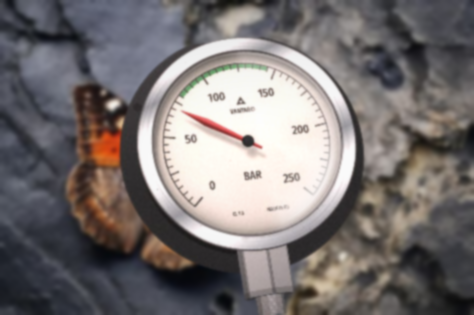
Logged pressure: 70 bar
